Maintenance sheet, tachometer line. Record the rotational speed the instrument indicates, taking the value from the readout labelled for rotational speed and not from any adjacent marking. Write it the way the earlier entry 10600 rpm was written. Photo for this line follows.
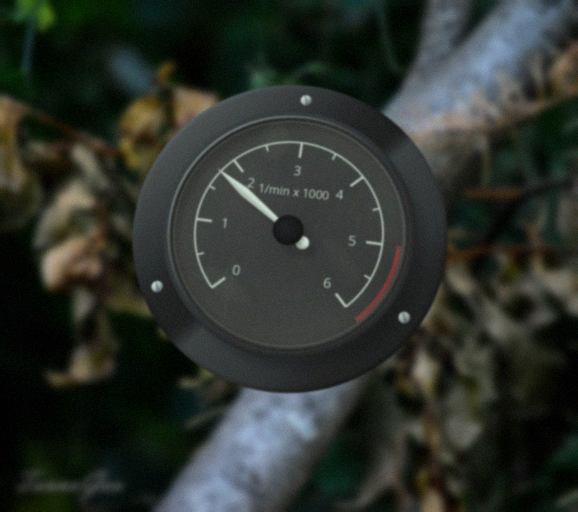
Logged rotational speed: 1750 rpm
